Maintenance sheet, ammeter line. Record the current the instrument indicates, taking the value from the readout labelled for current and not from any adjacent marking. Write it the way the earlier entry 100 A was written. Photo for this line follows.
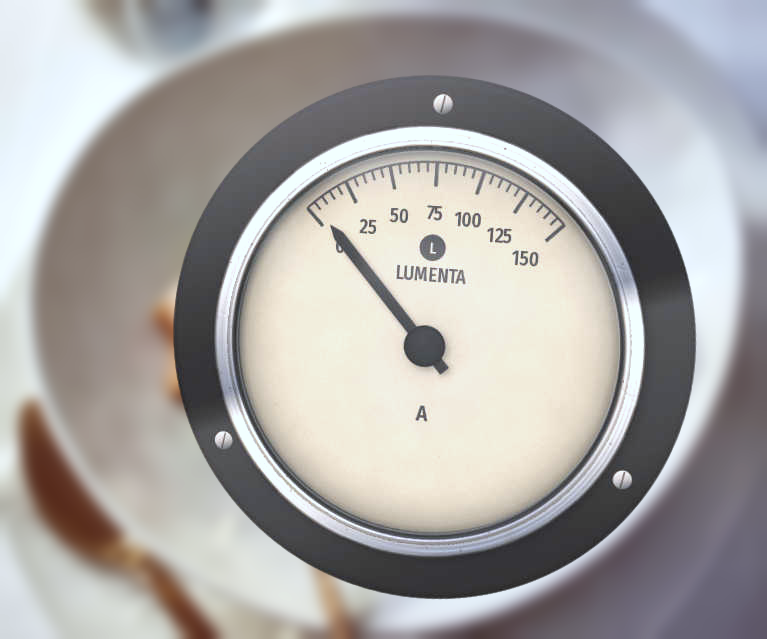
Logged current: 5 A
